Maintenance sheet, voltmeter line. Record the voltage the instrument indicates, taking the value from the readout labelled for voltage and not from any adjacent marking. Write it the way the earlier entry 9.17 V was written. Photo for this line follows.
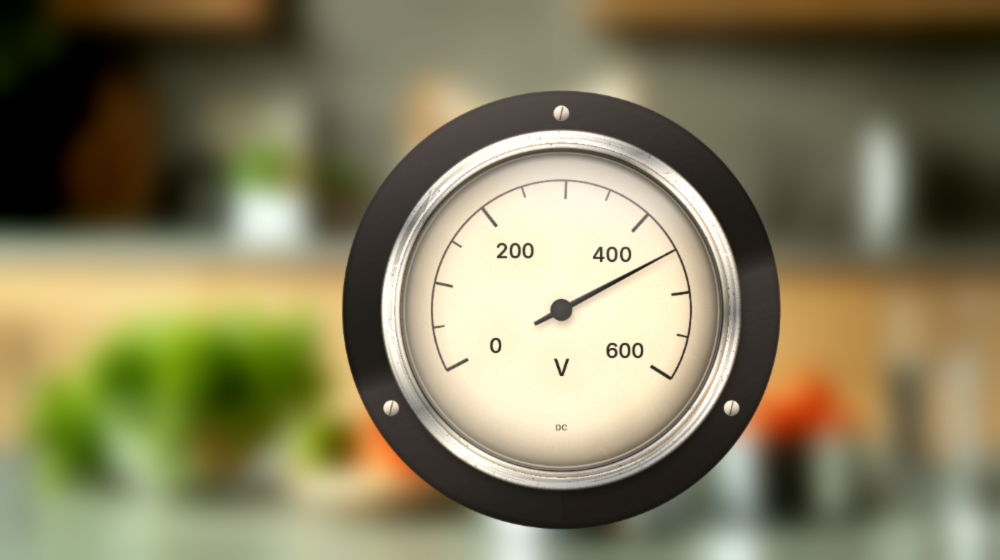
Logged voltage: 450 V
